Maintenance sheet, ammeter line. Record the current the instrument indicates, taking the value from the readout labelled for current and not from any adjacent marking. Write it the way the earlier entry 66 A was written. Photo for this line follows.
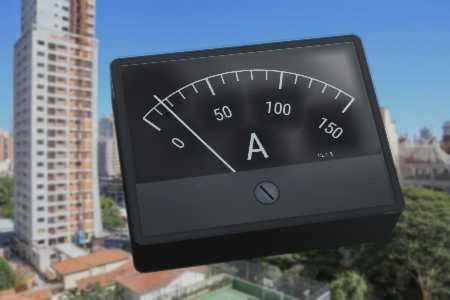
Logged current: 15 A
